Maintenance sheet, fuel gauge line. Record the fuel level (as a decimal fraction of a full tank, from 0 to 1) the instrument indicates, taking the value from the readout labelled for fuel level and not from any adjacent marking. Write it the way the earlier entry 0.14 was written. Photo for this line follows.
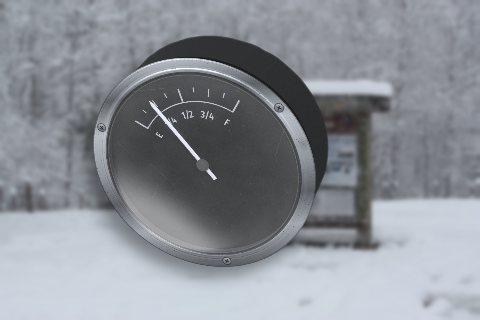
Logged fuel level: 0.25
